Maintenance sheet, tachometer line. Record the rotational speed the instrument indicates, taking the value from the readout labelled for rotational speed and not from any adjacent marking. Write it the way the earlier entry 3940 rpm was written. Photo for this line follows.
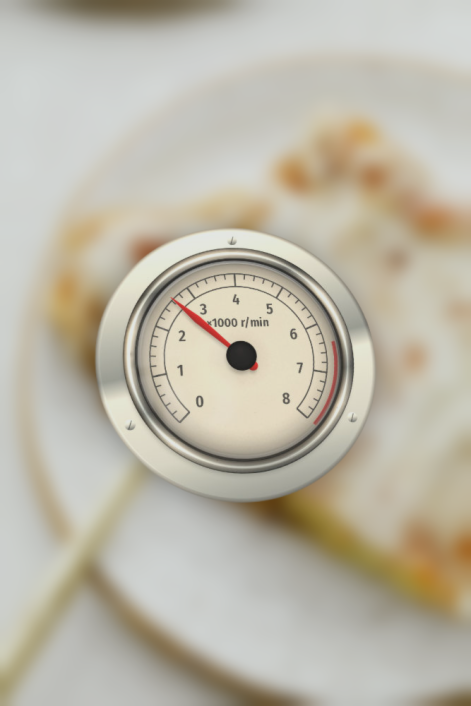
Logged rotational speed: 2600 rpm
